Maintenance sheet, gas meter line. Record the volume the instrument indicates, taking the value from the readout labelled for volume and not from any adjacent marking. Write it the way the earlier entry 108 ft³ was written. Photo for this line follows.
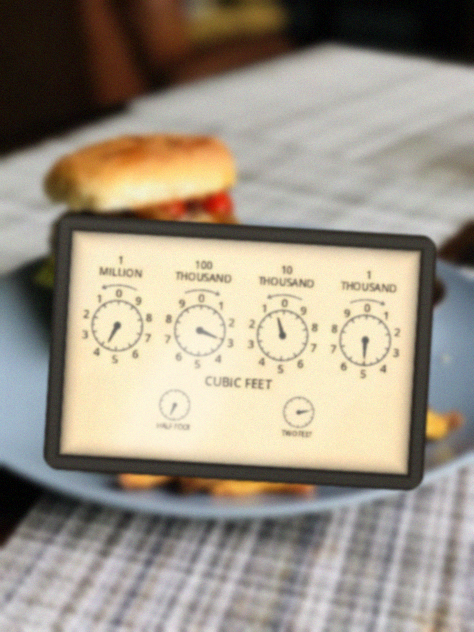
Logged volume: 430500 ft³
